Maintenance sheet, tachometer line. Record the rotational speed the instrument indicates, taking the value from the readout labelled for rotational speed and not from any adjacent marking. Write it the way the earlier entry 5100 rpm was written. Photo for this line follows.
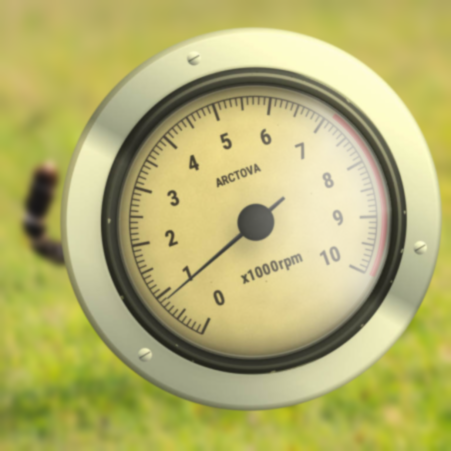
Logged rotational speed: 900 rpm
